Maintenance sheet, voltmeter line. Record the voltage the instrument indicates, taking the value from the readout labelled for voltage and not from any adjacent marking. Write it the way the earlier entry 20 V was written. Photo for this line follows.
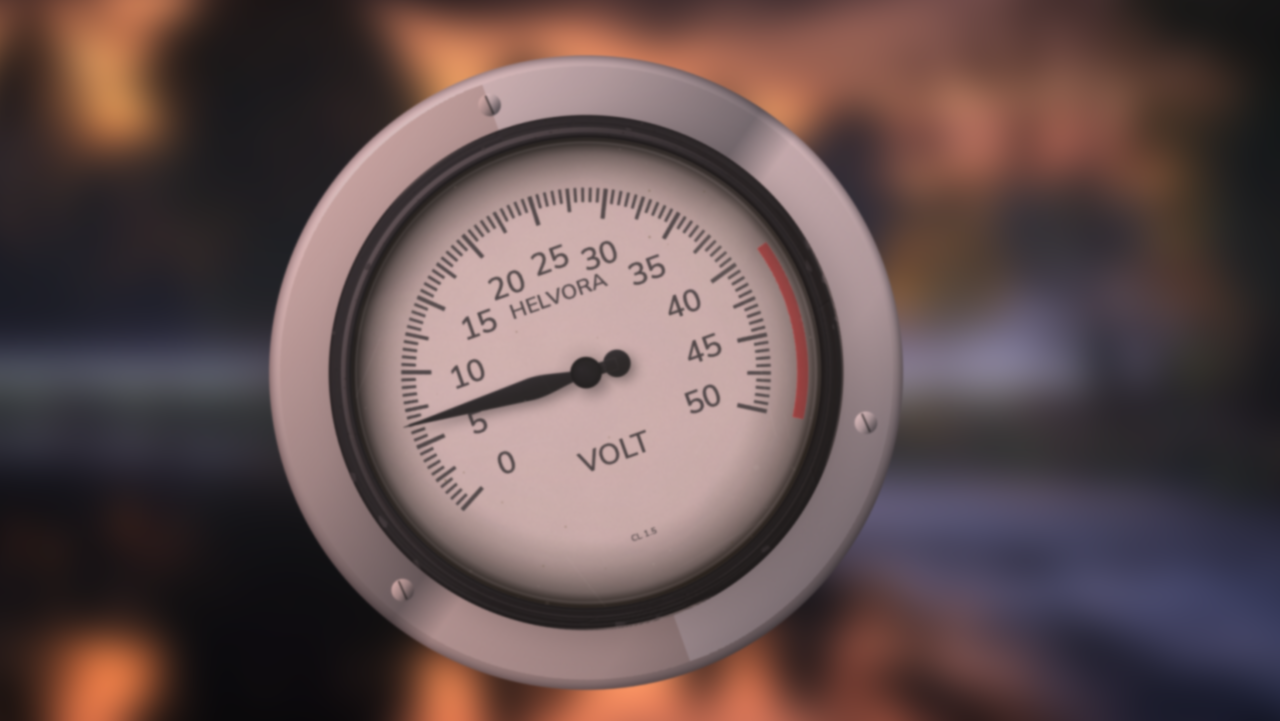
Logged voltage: 6.5 V
